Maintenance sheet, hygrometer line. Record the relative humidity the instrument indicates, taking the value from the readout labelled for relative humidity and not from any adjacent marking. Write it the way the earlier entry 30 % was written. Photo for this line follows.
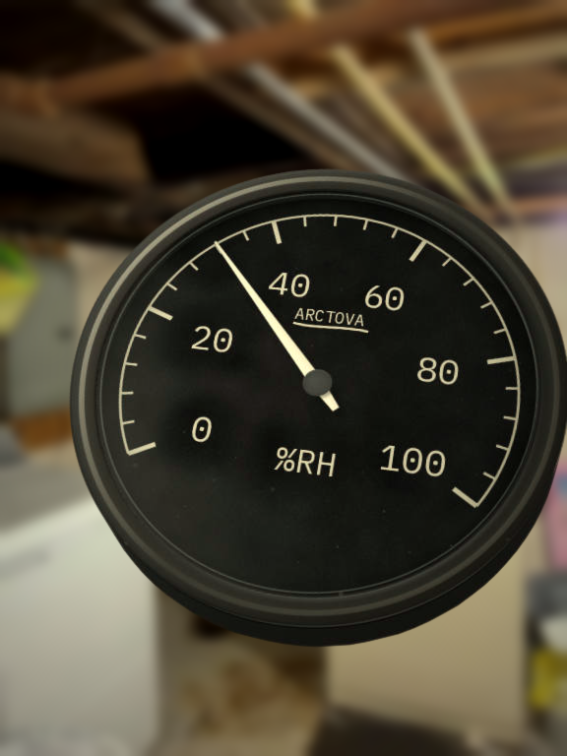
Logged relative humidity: 32 %
